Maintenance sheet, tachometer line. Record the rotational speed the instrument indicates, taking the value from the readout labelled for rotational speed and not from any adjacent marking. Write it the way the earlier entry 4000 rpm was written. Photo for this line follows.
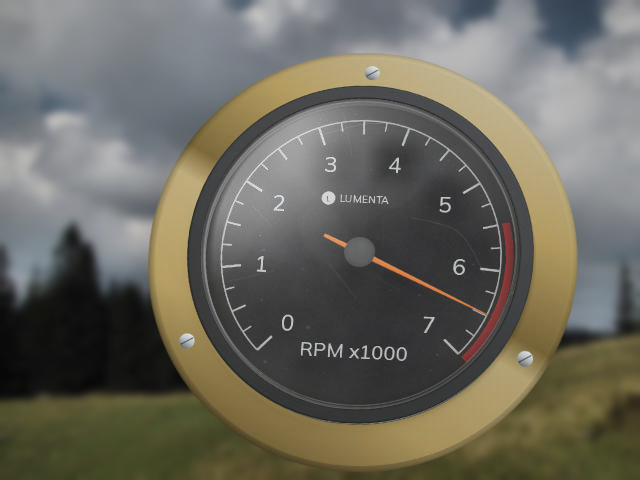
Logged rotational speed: 6500 rpm
